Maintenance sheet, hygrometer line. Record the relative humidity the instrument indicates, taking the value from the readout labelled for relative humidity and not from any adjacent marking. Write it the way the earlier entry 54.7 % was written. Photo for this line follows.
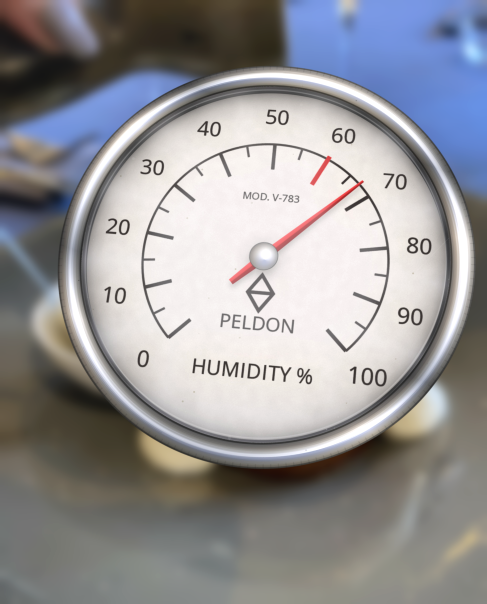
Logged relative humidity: 67.5 %
